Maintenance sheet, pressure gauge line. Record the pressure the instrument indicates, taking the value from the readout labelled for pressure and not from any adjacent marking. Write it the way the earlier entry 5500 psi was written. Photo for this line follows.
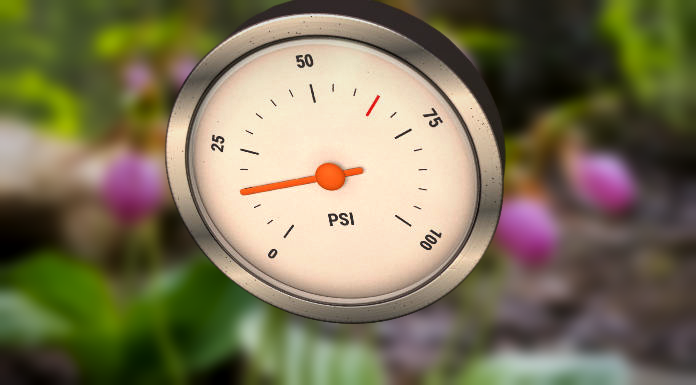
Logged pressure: 15 psi
